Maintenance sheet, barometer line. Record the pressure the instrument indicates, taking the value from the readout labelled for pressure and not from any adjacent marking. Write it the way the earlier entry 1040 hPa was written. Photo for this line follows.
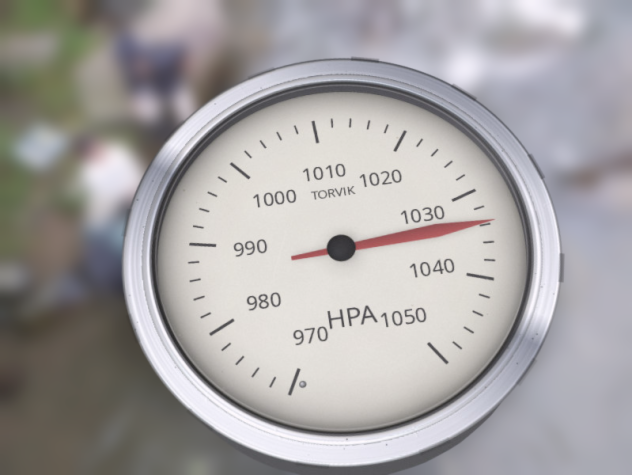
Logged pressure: 1034 hPa
